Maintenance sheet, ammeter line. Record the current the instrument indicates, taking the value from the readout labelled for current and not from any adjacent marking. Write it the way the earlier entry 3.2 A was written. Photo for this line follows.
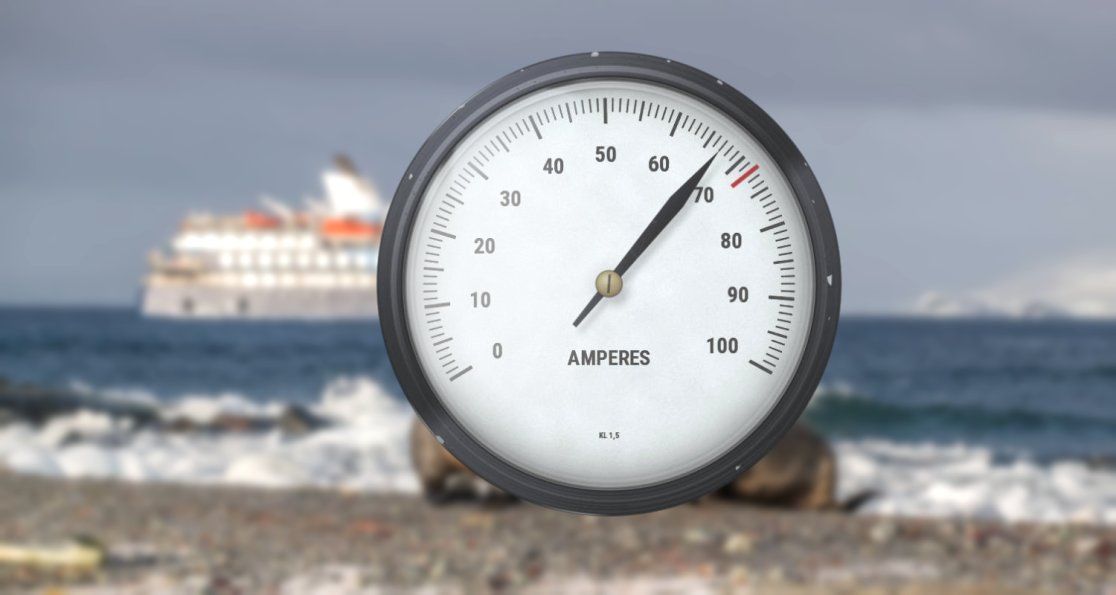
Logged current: 67 A
